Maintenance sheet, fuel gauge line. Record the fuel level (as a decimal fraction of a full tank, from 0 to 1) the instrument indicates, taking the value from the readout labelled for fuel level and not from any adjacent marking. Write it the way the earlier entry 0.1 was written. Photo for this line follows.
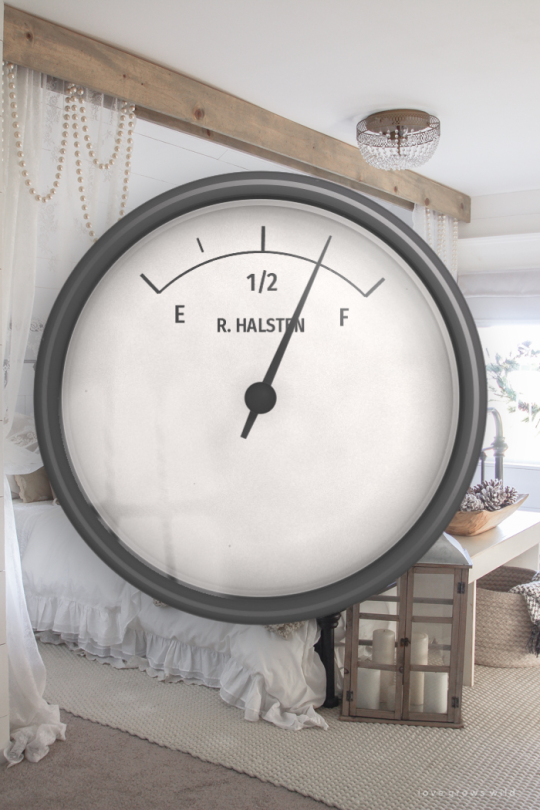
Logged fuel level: 0.75
